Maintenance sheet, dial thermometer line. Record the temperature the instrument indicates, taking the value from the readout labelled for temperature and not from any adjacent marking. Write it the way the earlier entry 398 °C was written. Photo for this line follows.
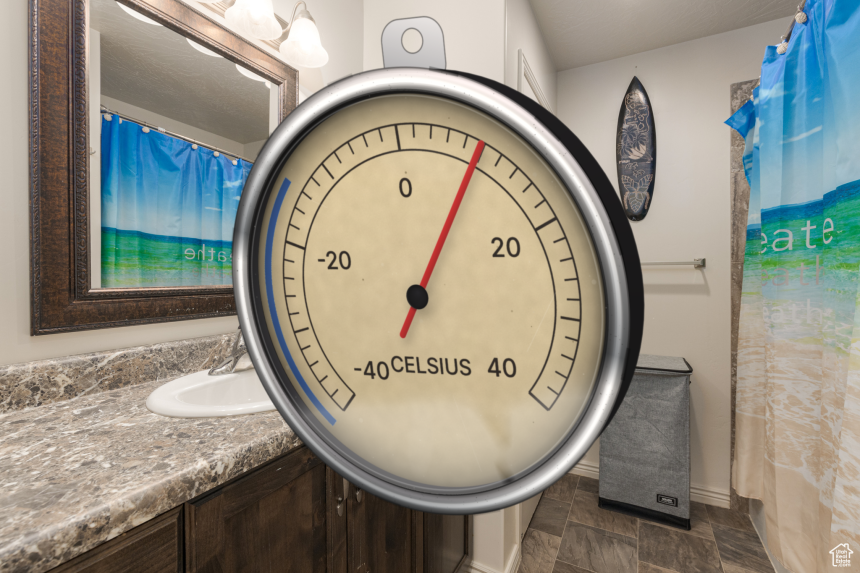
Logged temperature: 10 °C
